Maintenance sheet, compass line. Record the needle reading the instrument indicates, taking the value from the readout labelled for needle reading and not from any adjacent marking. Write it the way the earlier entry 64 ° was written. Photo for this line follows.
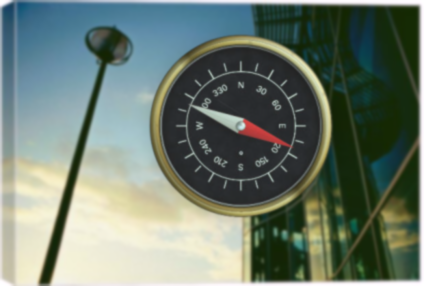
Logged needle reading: 112.5 °
